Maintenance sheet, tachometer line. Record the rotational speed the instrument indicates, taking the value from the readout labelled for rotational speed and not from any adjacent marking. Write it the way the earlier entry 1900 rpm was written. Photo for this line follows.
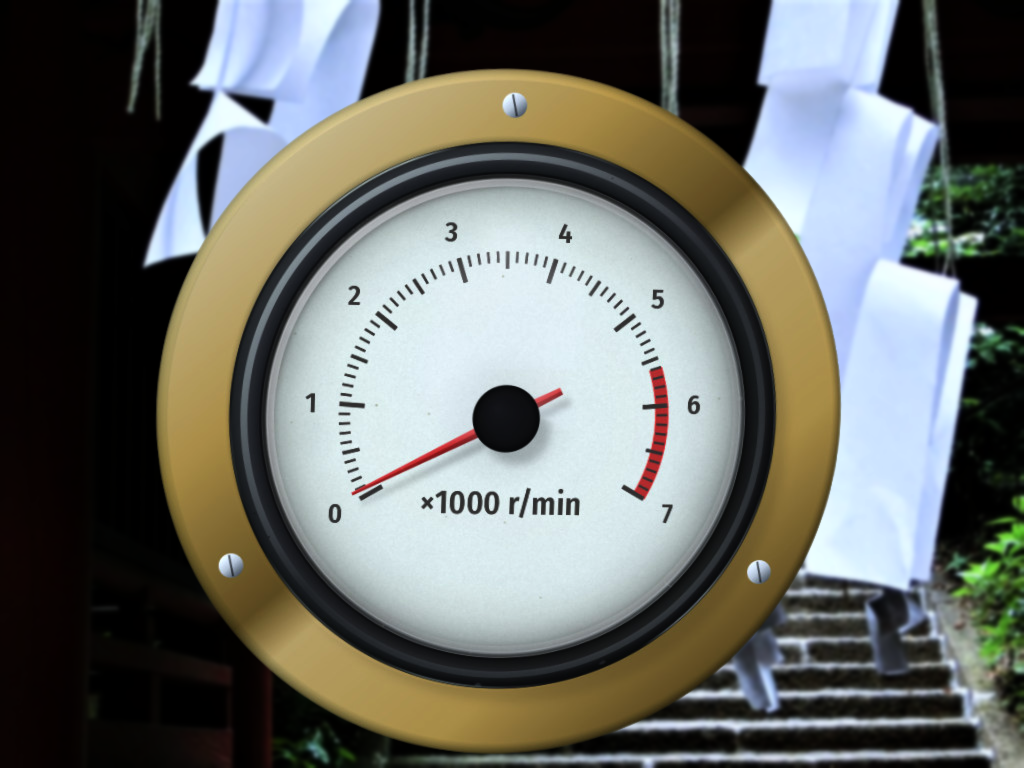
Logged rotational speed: 100 rpm
